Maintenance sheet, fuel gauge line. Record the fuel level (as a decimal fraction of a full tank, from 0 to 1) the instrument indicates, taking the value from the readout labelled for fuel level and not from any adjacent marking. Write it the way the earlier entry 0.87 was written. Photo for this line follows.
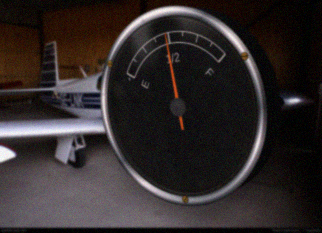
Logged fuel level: 0.5
